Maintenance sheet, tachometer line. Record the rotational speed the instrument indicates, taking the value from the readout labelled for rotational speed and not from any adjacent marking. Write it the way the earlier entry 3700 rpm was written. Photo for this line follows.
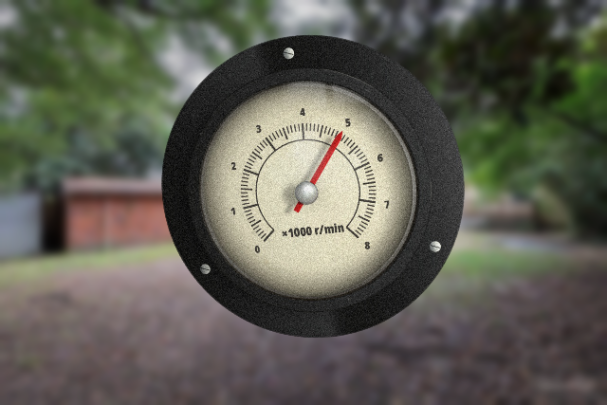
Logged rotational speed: 5000 rpm
